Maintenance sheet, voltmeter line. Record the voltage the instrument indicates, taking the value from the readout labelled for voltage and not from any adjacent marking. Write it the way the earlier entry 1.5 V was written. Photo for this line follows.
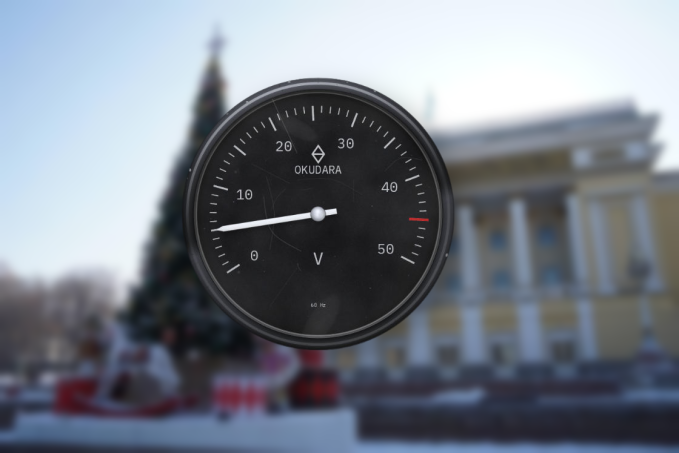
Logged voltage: 5 V
